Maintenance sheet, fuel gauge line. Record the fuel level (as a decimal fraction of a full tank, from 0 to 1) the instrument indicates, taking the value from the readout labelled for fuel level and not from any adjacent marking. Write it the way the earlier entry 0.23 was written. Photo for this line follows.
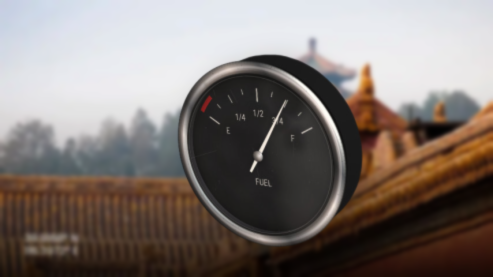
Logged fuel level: 0.75
